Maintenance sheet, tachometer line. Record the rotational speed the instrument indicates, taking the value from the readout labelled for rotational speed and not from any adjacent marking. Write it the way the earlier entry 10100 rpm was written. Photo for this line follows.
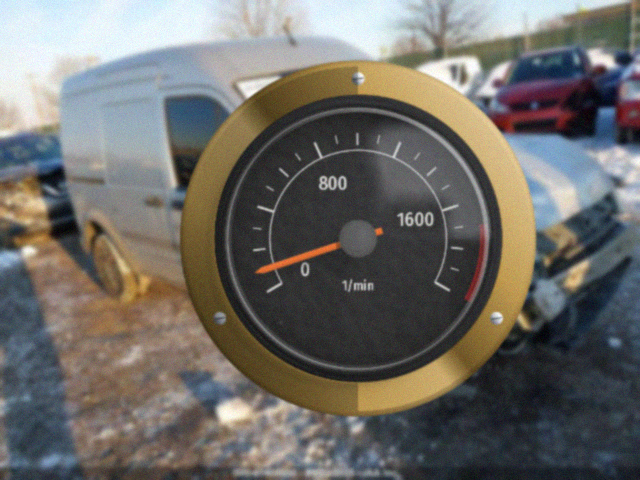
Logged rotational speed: 100 rpm
